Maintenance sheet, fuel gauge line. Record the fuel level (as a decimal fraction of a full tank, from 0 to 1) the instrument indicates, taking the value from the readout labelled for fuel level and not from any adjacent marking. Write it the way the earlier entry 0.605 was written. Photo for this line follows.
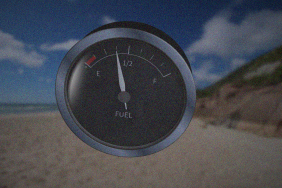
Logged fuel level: 0.375
